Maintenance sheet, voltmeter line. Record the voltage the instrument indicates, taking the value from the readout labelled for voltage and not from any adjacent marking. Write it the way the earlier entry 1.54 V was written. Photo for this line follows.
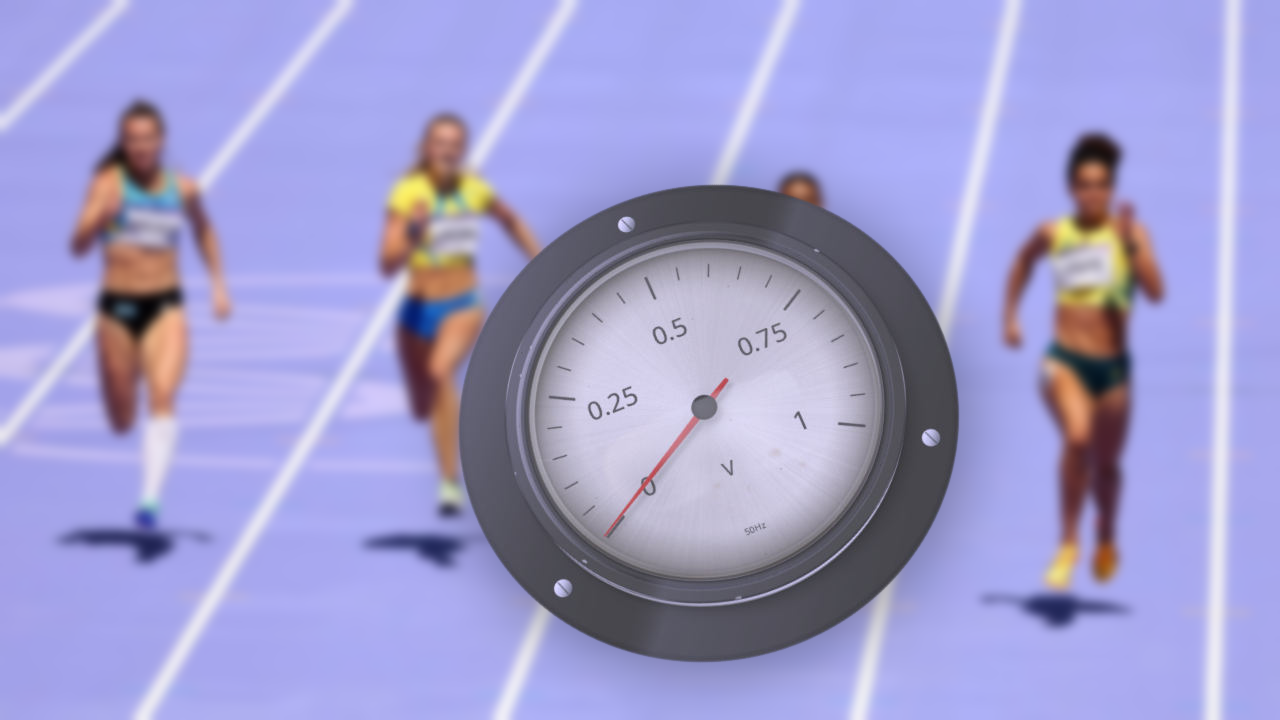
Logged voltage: 0 V
